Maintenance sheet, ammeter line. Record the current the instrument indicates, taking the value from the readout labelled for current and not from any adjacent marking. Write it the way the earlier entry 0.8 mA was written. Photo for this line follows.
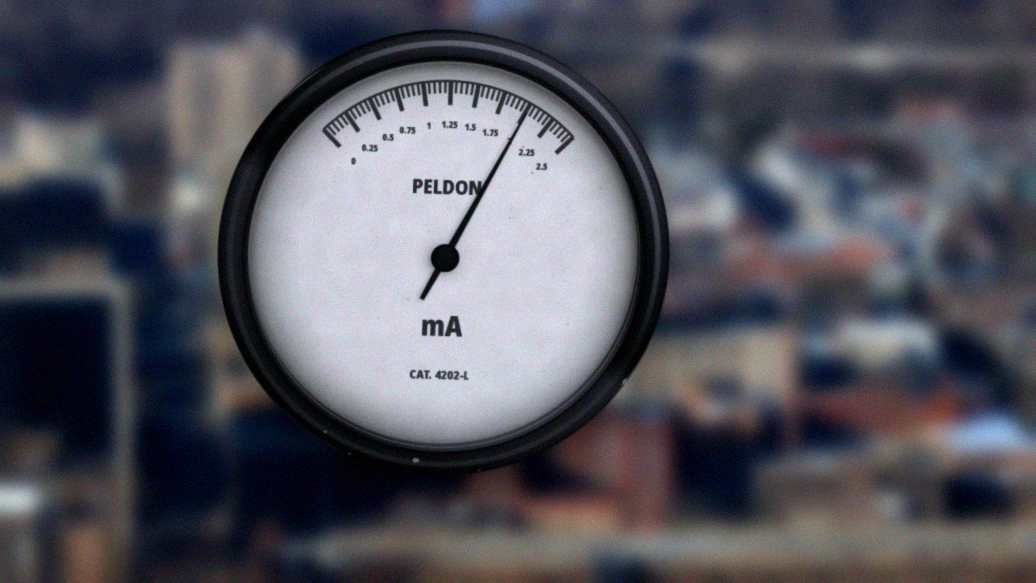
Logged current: 2 mA
